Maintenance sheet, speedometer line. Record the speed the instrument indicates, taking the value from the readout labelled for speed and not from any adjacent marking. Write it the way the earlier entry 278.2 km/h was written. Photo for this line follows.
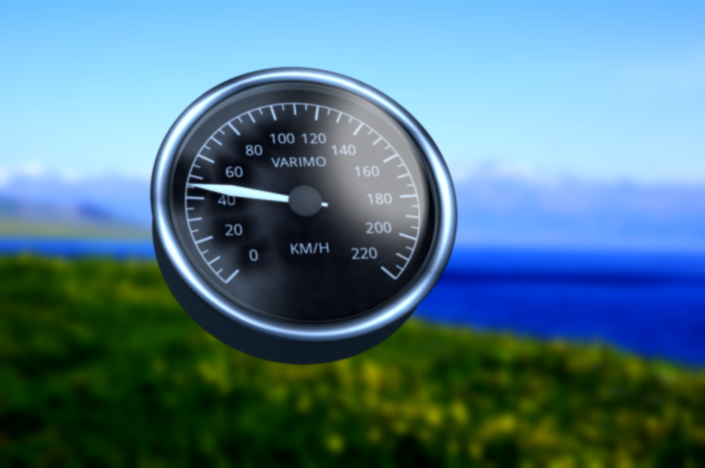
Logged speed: 45 km/h
